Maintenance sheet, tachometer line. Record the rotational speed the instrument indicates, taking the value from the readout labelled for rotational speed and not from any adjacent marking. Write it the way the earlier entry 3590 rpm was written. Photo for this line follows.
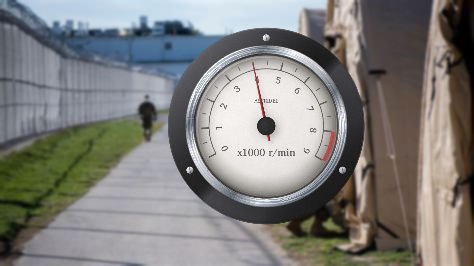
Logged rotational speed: 4000 rpm
